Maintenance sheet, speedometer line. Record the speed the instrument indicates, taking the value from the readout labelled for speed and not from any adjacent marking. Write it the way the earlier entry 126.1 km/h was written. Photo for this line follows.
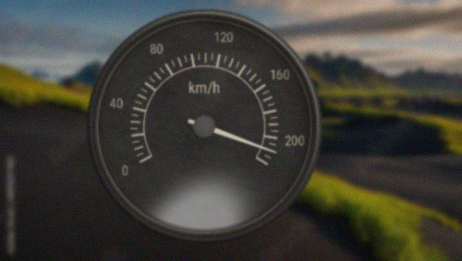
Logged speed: 210 km/h
